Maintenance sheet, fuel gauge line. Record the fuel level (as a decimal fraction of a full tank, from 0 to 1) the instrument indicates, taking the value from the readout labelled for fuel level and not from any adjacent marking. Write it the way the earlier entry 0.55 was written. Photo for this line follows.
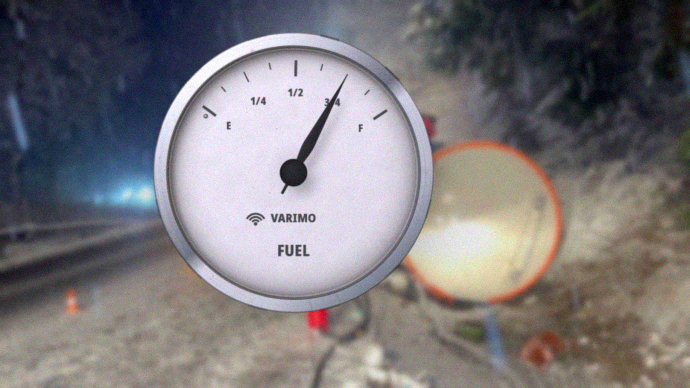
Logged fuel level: 0.75
